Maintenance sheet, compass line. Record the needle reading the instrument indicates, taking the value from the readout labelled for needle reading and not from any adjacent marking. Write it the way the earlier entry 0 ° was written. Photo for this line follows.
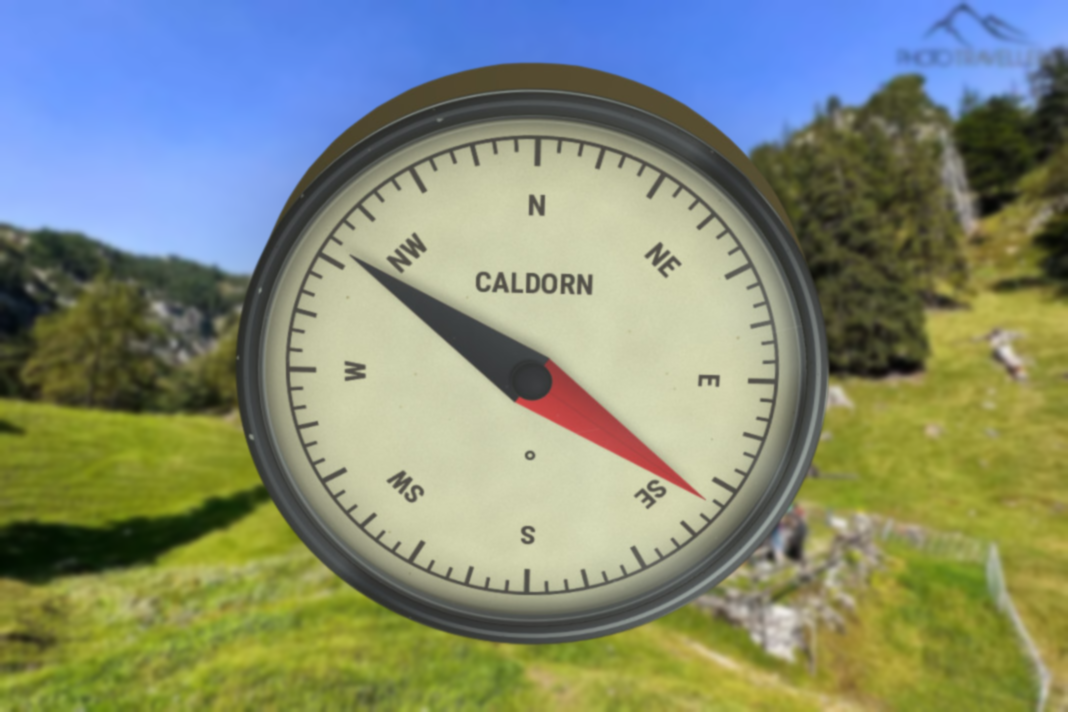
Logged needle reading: 125 °
